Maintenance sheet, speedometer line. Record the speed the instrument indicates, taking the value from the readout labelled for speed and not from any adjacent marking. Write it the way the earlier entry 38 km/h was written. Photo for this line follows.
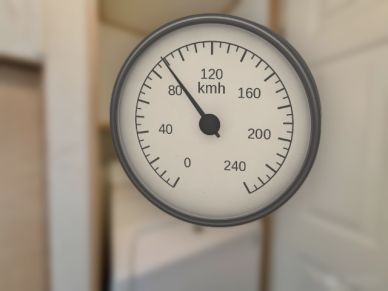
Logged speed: 90 km/h
